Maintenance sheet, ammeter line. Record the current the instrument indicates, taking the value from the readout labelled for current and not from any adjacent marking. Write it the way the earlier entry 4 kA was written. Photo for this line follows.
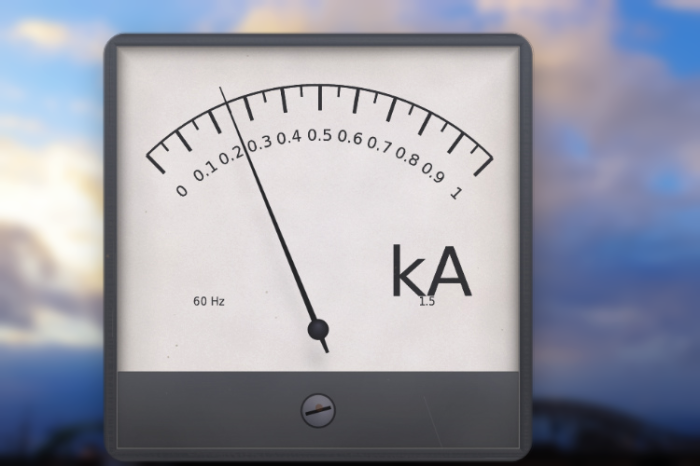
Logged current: 0.25 kA
